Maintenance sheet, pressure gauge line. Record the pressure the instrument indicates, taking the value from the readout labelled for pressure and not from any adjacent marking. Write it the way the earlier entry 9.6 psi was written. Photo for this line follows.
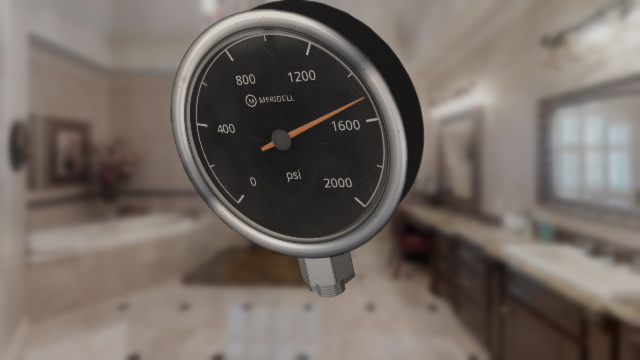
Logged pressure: 1500 psi
